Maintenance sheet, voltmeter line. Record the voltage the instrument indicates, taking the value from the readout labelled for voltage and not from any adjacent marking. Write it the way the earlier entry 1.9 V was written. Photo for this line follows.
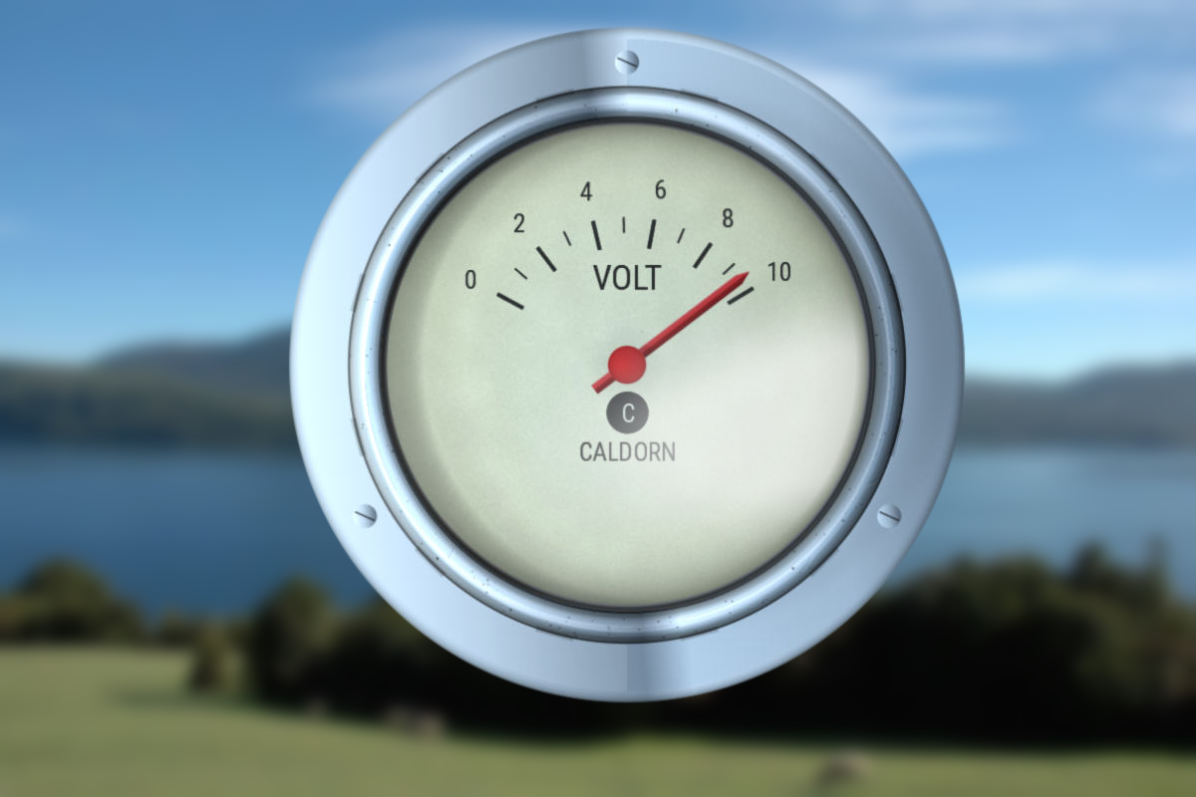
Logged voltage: 9.5 V
